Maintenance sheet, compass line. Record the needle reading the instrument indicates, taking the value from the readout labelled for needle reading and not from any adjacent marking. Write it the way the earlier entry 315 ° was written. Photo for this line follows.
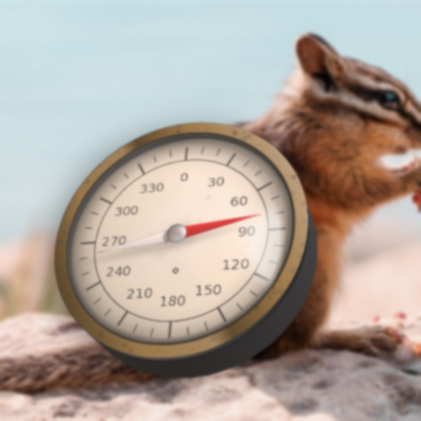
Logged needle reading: 80 °
